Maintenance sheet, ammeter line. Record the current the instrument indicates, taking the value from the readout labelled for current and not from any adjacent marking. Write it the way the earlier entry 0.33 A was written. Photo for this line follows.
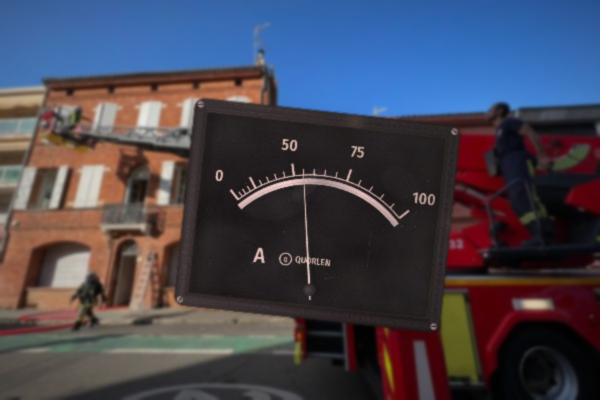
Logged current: 55 A
